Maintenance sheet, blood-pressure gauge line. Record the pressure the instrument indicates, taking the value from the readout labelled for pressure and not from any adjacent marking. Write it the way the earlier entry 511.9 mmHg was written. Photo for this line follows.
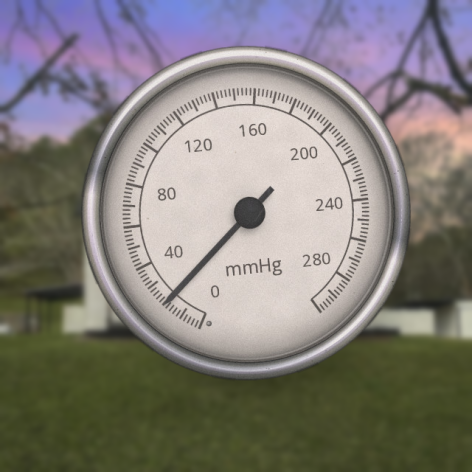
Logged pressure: 20 mmHg
